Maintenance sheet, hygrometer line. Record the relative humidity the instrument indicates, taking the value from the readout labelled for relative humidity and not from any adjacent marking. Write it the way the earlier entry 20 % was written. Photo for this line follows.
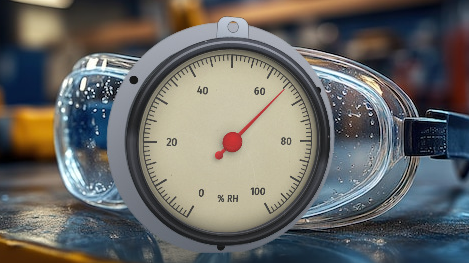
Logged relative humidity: 65 %
